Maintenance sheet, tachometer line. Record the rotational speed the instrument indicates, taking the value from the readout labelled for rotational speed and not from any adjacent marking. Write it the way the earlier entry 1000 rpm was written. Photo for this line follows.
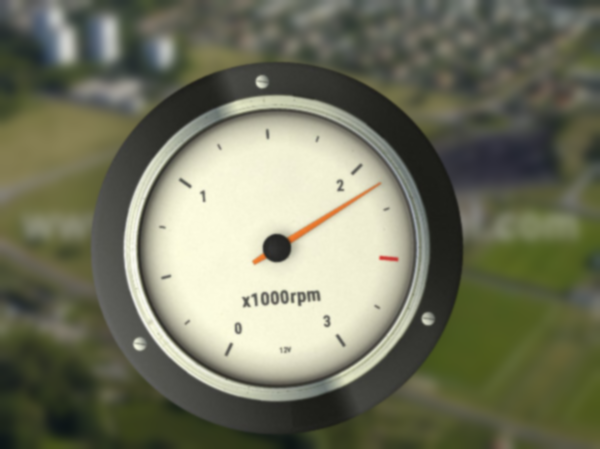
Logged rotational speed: 2125 rpm
